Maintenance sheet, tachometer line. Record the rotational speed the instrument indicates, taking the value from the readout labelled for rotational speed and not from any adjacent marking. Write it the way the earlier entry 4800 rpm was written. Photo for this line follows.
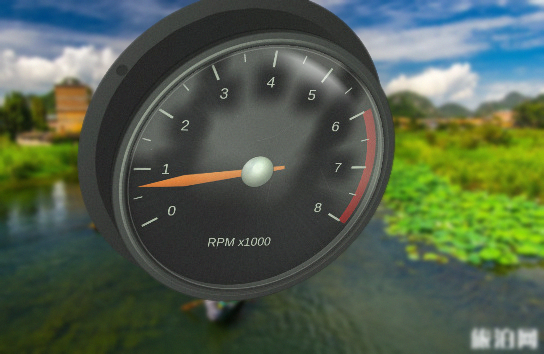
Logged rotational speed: 750 rpm
